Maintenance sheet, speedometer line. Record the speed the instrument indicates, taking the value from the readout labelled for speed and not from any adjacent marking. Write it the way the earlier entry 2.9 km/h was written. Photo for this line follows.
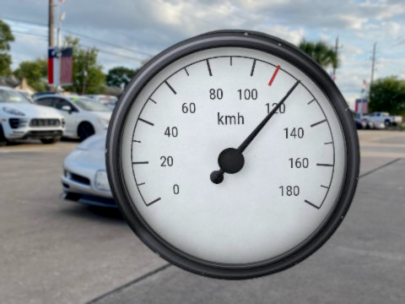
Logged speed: 120 km/h
